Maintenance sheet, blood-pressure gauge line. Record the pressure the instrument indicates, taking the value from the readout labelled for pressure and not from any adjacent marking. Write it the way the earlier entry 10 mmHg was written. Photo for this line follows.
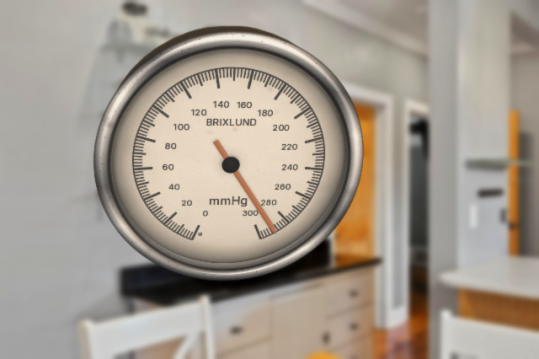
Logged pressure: 290 mmHg
